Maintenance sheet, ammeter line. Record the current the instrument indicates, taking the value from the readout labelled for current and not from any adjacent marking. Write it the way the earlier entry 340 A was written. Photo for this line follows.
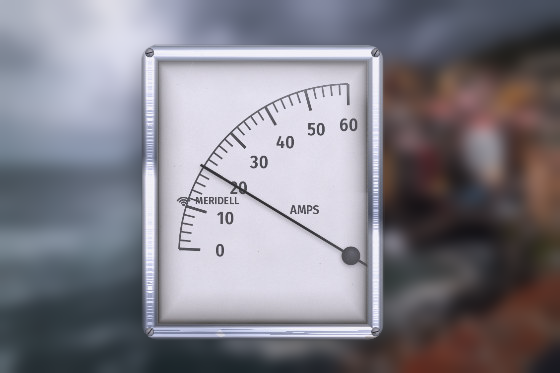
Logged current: 20 A
